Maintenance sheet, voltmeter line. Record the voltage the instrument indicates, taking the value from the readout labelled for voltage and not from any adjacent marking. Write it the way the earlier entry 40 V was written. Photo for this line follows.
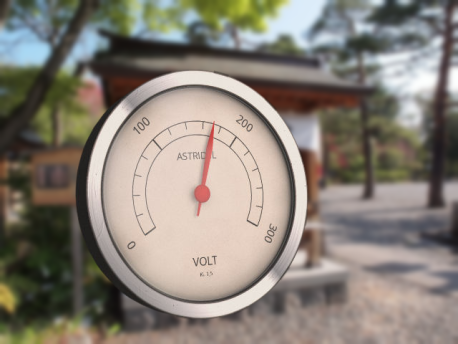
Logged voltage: 170 V
